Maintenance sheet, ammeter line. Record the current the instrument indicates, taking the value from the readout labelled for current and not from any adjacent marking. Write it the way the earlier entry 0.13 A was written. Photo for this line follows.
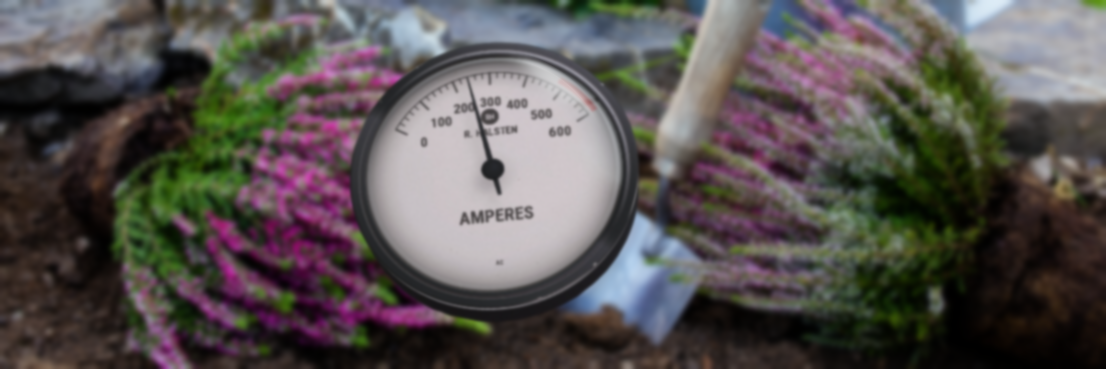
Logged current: 240 A
